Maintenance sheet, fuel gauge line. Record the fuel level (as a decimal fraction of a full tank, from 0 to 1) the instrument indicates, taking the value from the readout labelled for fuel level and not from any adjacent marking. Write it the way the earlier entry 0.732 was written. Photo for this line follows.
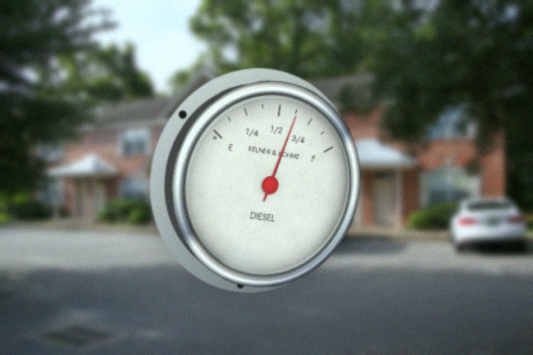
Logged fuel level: 0.625
